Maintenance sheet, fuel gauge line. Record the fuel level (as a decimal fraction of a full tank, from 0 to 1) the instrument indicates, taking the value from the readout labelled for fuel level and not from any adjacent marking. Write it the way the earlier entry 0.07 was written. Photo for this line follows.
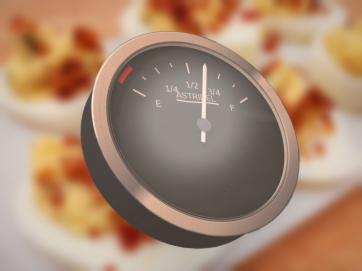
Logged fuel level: 0.625
